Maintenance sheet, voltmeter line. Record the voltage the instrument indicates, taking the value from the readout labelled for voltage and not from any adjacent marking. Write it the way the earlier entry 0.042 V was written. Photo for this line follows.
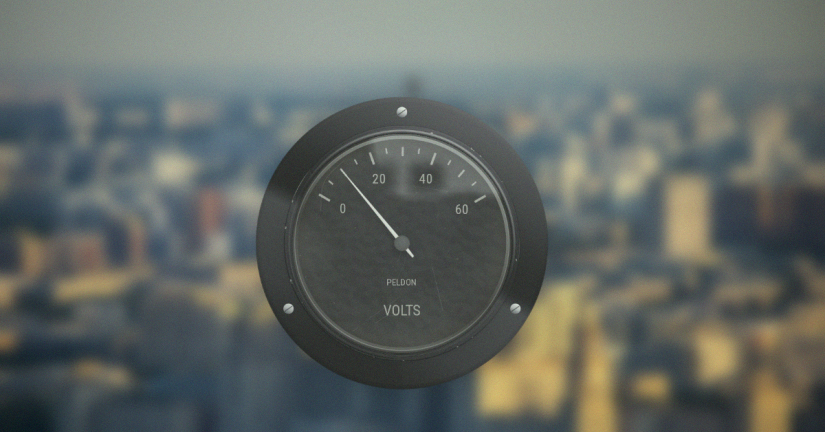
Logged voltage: 10 V
